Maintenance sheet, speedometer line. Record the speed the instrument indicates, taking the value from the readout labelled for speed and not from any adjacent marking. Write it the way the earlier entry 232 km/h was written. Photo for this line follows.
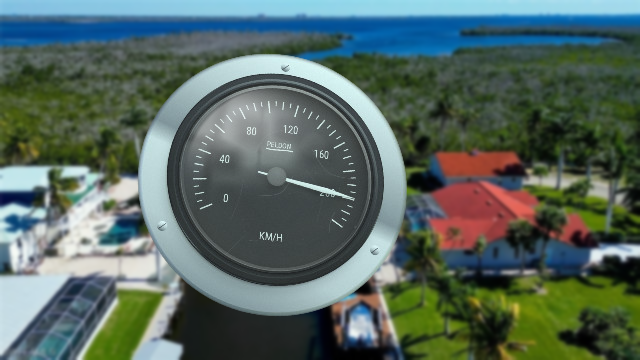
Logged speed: 200 km/h
